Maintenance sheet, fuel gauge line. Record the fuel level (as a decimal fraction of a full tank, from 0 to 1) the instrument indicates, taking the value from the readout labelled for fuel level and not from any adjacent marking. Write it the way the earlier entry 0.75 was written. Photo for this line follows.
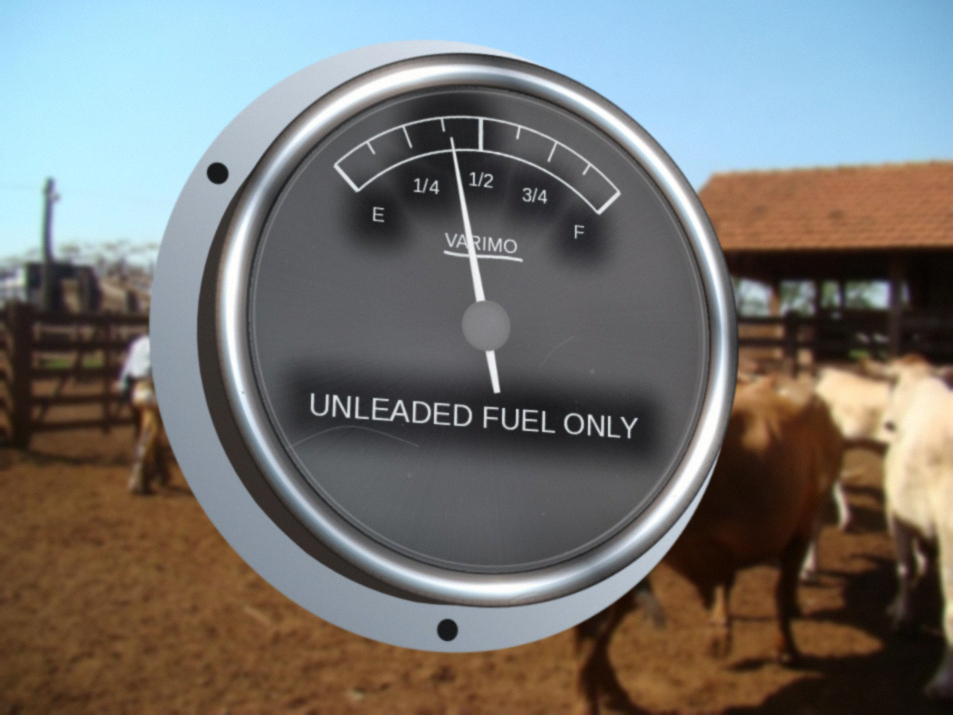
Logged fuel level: 0.375
